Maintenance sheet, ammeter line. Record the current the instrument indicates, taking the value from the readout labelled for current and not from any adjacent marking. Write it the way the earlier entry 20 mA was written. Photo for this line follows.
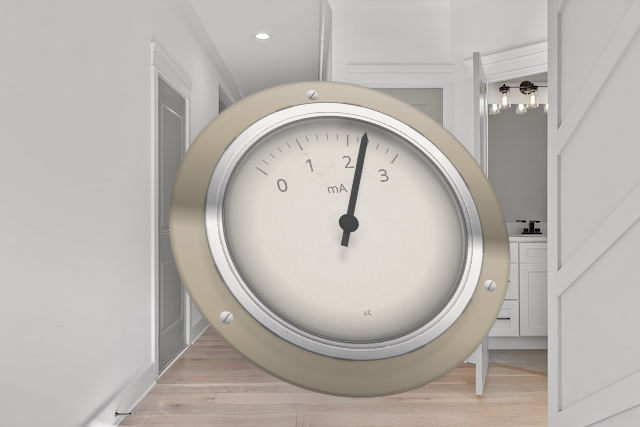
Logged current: 2.3 mA
